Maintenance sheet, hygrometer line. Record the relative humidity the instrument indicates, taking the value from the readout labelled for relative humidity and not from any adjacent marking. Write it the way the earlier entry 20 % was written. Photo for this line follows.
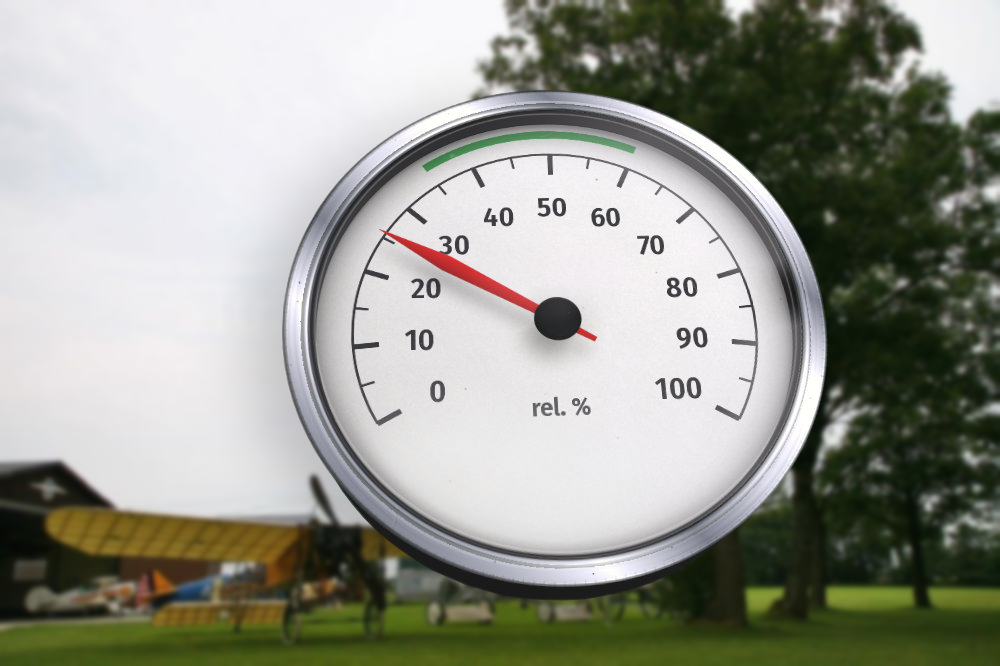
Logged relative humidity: 25 %
